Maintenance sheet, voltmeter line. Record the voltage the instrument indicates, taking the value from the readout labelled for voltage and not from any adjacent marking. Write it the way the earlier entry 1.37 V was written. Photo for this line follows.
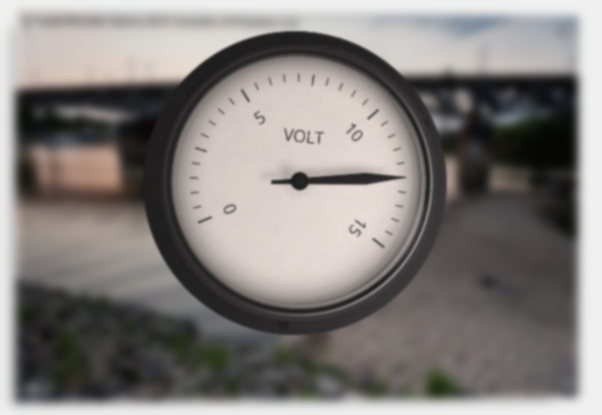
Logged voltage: 12.5 V
